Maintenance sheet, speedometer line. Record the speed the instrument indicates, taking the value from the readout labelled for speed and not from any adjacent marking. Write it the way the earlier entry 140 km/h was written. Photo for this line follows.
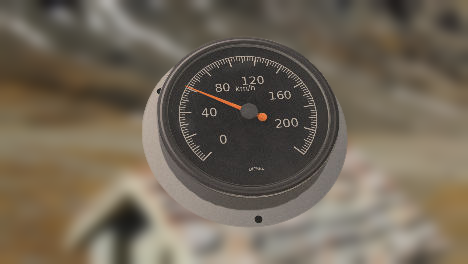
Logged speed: 60 km/h
